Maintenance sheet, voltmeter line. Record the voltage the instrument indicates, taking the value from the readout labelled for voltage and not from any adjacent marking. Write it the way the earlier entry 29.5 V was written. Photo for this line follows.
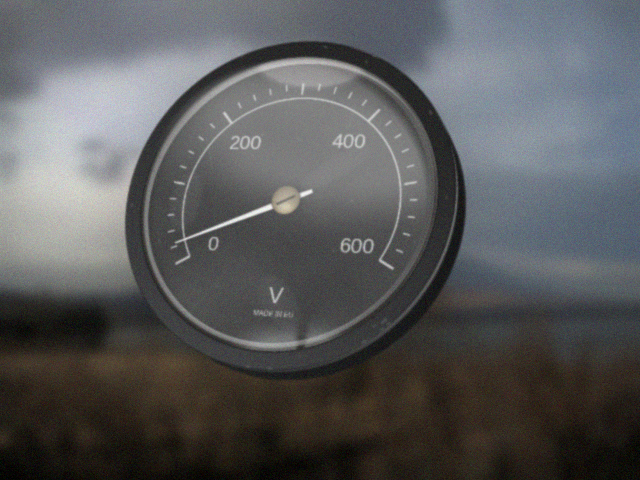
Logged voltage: 20 V
